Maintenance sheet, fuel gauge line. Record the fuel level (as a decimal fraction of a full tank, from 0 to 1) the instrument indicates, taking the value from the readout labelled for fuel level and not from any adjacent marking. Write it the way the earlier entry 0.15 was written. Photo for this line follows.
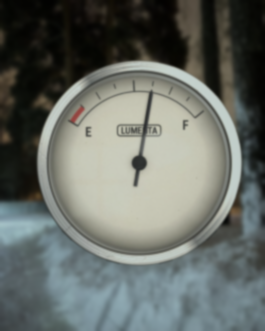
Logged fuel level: 0.625
